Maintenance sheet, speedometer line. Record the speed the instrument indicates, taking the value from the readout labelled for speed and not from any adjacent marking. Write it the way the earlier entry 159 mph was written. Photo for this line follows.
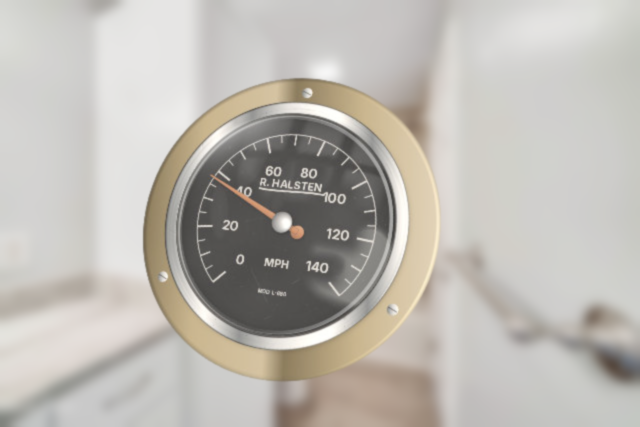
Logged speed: 37.5 mph
